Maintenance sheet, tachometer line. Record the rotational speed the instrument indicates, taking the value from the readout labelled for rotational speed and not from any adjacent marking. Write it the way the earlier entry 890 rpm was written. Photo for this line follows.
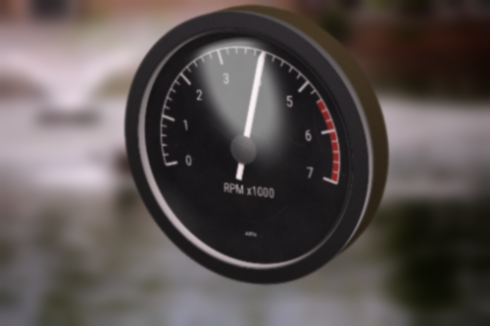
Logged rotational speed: 4000 rpm
